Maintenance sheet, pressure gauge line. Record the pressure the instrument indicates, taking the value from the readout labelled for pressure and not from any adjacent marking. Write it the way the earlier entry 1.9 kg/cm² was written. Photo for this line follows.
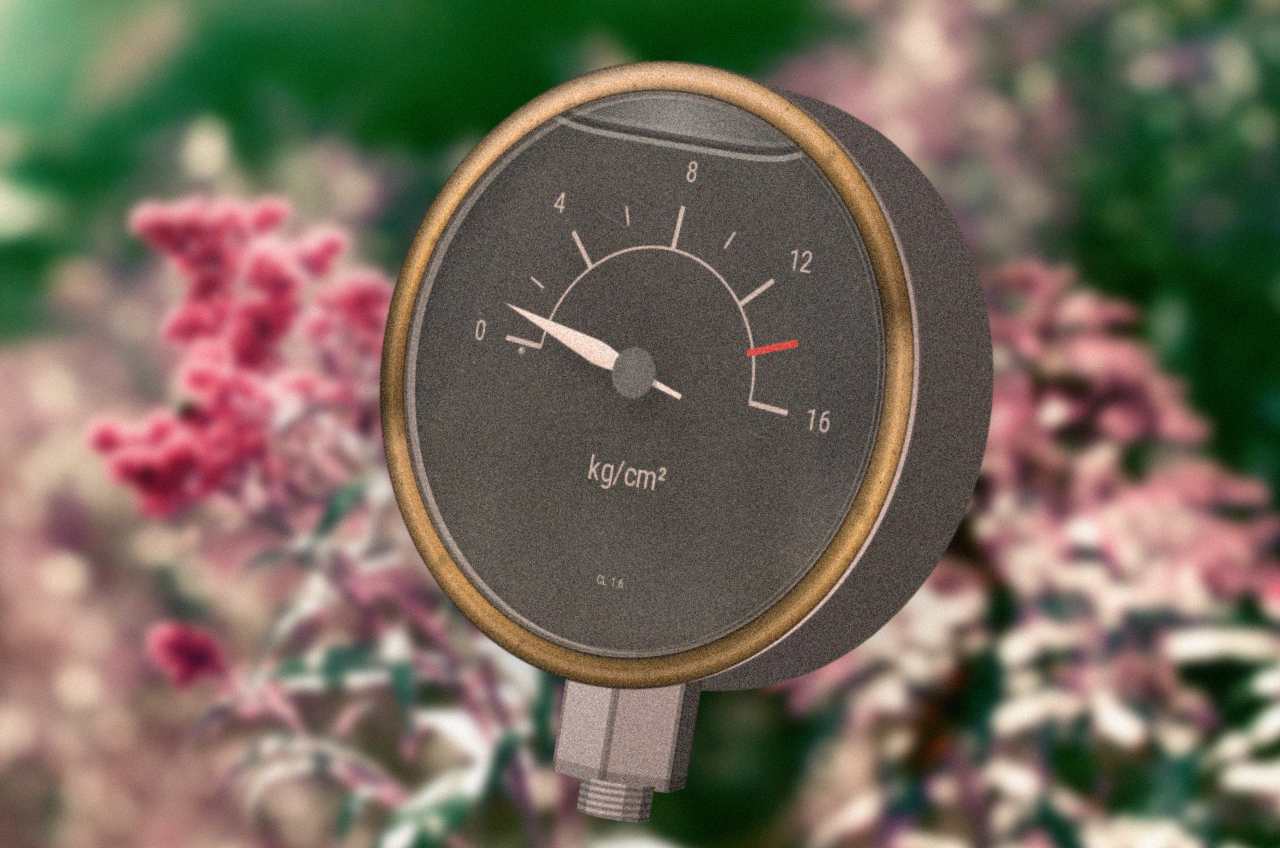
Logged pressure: 1 kg/cm²
